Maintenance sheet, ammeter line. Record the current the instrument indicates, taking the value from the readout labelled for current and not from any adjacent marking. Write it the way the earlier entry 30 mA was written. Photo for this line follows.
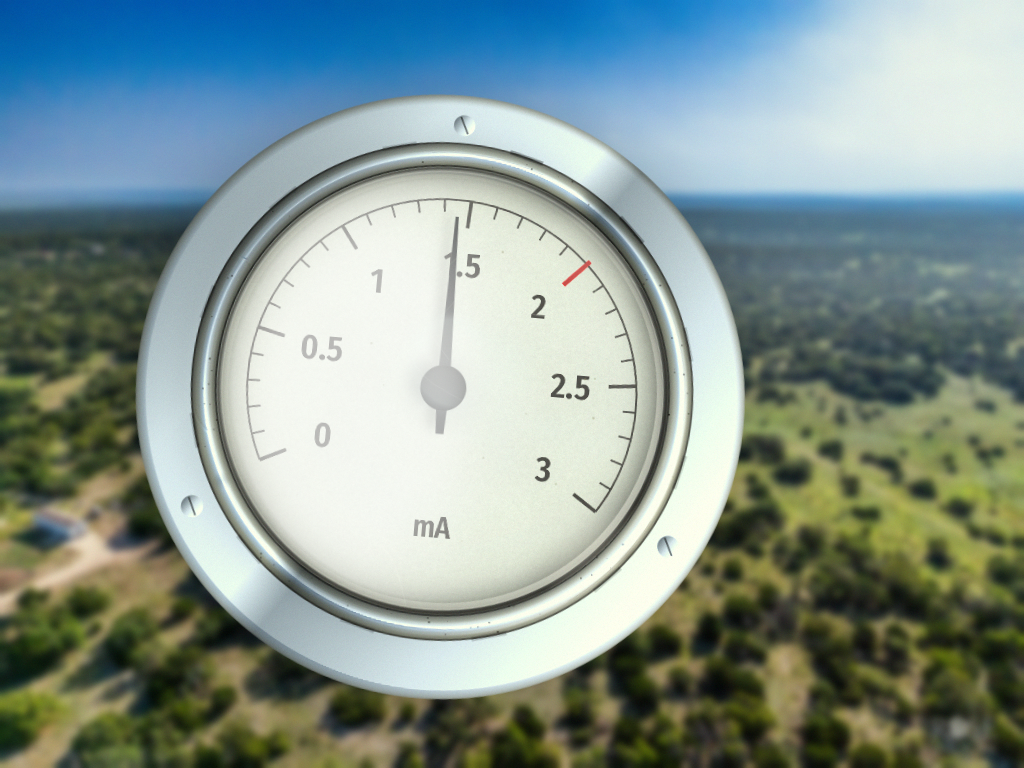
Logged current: 1.45 mA
